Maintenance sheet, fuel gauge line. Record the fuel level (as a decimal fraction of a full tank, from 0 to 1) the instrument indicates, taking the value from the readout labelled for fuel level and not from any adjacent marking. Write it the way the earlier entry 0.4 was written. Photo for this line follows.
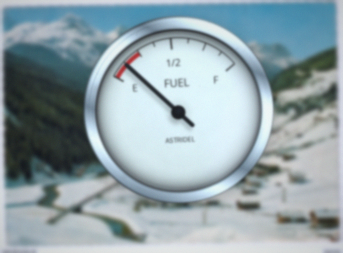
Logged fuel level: 0.125
